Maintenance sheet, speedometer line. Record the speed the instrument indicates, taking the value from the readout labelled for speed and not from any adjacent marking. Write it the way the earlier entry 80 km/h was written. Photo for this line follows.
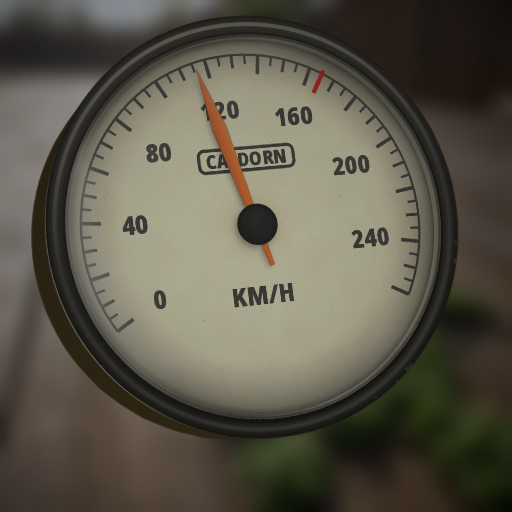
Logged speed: 115 km/h
